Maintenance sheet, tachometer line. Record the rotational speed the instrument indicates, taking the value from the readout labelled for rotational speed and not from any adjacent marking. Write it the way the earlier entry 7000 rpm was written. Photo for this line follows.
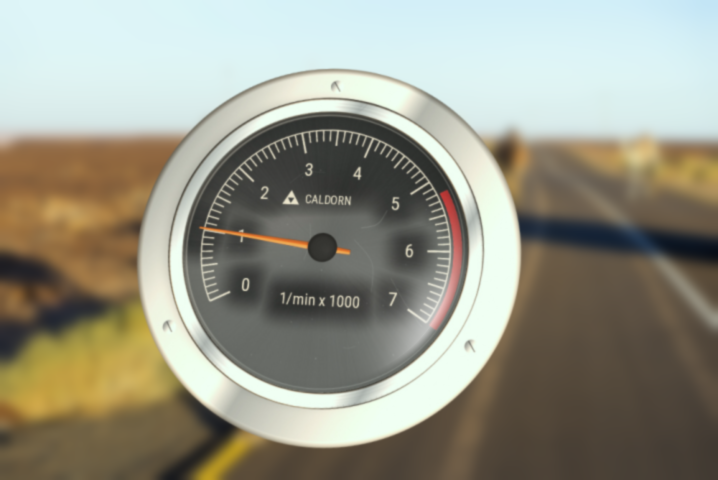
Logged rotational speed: 1000 rpm
